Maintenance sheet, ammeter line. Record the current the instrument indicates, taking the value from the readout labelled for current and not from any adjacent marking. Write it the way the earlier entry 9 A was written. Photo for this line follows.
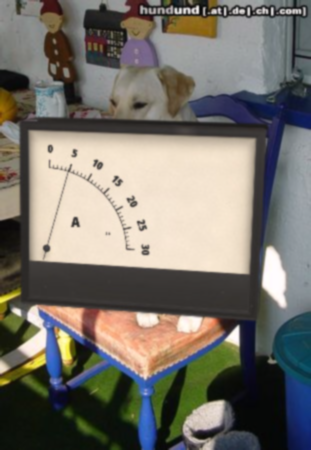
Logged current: 5 A
